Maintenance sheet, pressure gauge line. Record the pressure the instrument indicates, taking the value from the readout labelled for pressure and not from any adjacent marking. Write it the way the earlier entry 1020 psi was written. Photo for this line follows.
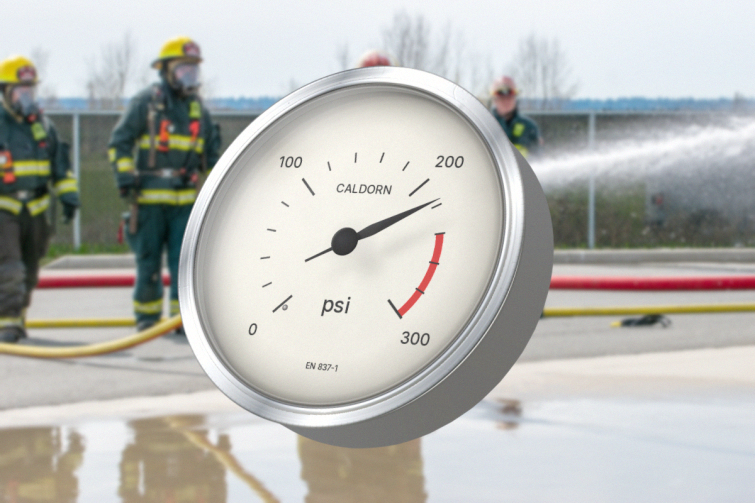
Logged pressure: 220 psi
